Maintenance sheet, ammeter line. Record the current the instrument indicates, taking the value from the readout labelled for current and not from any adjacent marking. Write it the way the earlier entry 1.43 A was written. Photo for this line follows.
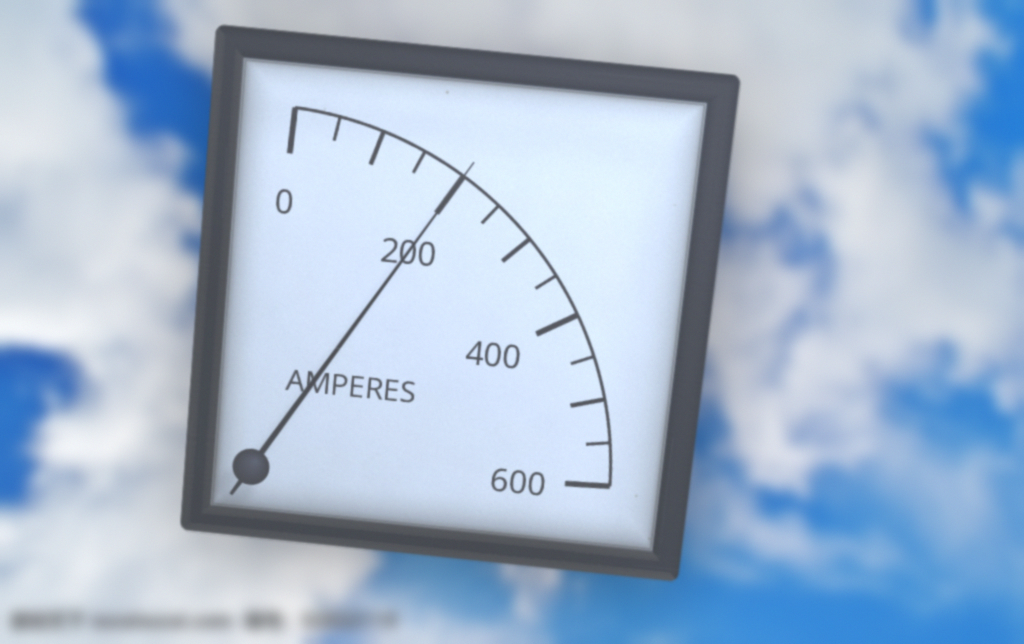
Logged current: 200 A
